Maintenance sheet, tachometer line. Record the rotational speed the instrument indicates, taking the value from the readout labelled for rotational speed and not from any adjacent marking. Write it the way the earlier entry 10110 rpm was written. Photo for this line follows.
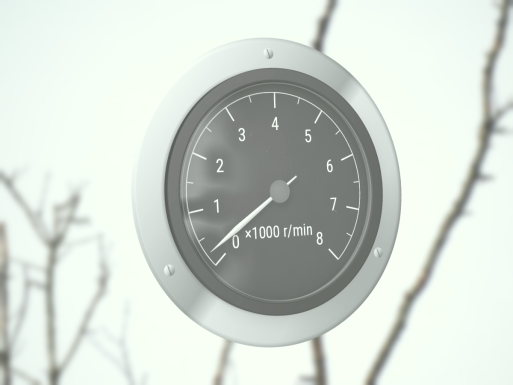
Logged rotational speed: 250 rpm
